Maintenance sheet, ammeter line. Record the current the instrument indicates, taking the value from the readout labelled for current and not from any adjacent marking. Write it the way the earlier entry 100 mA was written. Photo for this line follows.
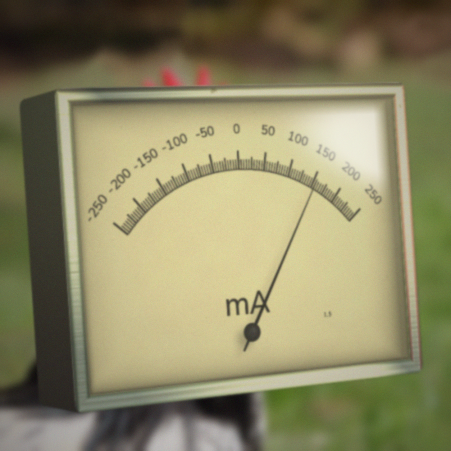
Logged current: 150 mA
